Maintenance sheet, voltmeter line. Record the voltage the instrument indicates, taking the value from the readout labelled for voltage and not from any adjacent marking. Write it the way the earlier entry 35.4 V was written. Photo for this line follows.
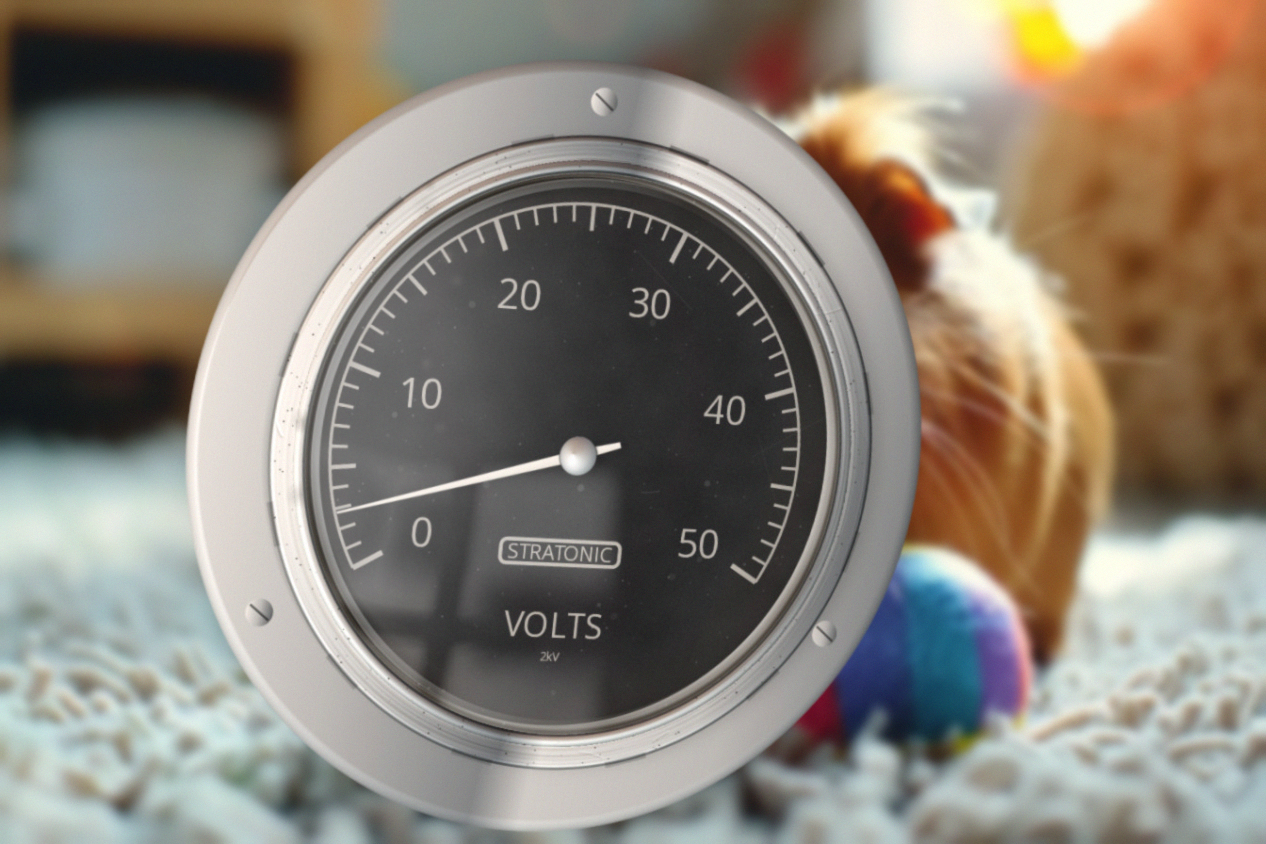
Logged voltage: 3 V
